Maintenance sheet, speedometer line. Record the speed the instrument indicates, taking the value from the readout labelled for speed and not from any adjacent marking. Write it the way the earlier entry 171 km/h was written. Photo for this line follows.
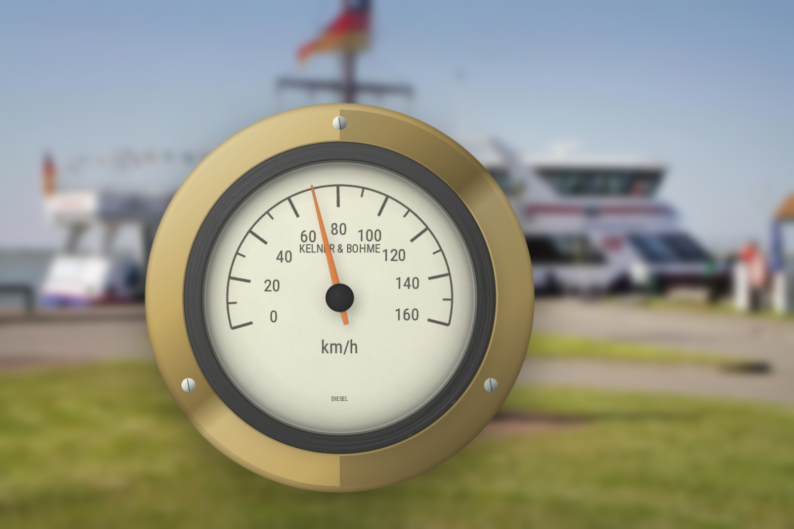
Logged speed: 70 km/h
